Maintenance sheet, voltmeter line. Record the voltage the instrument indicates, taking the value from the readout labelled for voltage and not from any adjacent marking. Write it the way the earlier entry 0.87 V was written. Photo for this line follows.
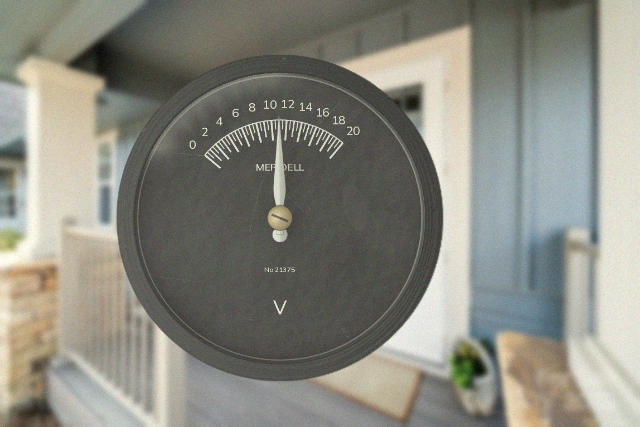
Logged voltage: 11 V
